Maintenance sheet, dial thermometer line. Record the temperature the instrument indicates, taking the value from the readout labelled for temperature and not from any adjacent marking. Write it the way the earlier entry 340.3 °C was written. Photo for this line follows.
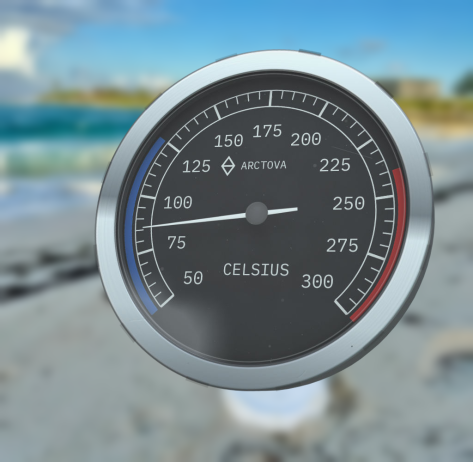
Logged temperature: 85 °C
